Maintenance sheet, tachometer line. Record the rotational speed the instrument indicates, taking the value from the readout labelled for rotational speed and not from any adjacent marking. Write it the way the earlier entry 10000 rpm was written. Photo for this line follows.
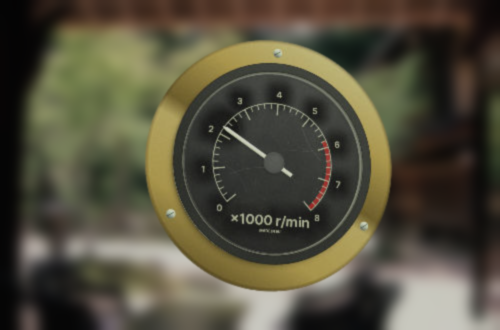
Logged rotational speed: 2200 rpm
